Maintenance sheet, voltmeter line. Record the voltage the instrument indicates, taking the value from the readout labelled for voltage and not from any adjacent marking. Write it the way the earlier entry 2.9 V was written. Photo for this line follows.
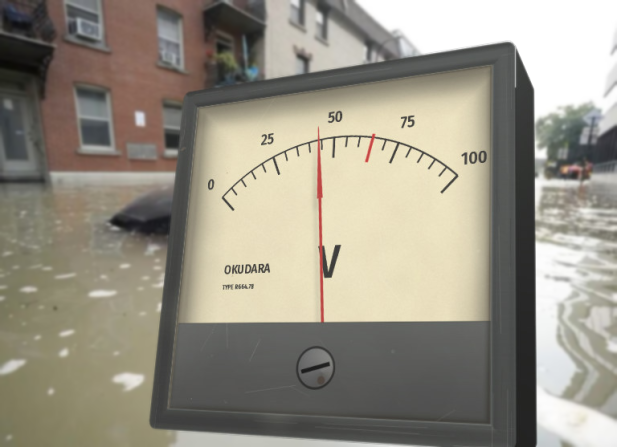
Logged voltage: 45 V
